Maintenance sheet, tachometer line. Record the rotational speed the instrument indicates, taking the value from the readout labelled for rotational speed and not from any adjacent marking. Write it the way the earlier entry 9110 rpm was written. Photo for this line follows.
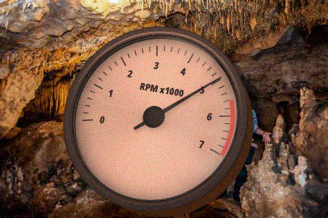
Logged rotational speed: 5000 rpm
